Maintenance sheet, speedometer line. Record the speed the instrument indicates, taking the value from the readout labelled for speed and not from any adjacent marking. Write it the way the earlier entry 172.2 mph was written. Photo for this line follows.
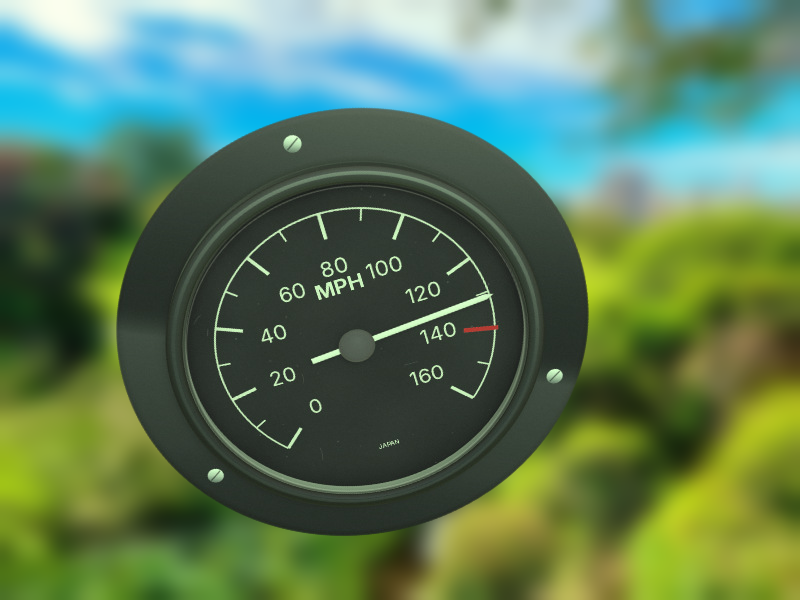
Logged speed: 130 mph
